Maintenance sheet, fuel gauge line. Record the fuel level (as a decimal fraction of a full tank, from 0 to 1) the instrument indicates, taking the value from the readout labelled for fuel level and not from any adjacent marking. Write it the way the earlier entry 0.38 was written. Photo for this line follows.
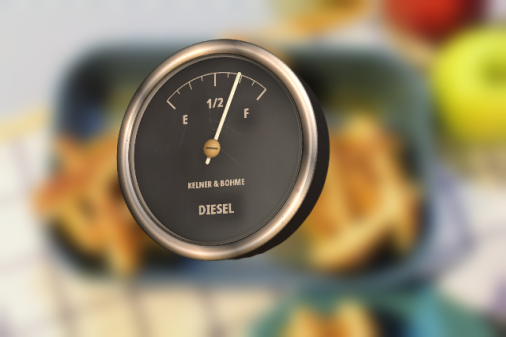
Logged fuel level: 0.75
